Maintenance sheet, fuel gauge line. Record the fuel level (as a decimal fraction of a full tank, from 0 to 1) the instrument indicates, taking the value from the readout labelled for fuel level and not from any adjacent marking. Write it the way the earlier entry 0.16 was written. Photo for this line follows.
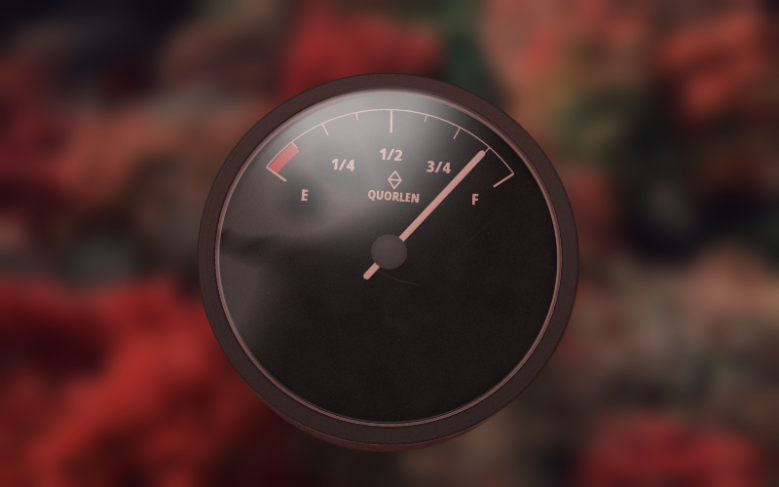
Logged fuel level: 0.875
